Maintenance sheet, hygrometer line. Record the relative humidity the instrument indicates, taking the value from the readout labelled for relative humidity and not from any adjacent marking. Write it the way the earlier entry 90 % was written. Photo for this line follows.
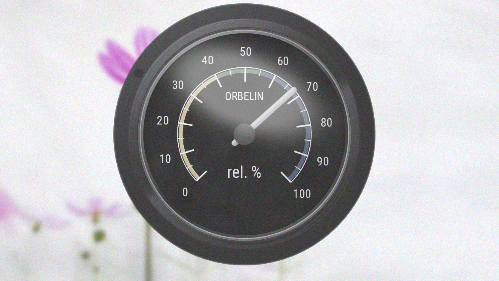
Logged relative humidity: 67.5 %
